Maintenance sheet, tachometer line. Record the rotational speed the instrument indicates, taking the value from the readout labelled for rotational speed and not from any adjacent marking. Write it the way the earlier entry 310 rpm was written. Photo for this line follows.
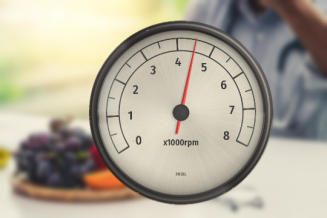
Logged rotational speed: 4500 rpm
